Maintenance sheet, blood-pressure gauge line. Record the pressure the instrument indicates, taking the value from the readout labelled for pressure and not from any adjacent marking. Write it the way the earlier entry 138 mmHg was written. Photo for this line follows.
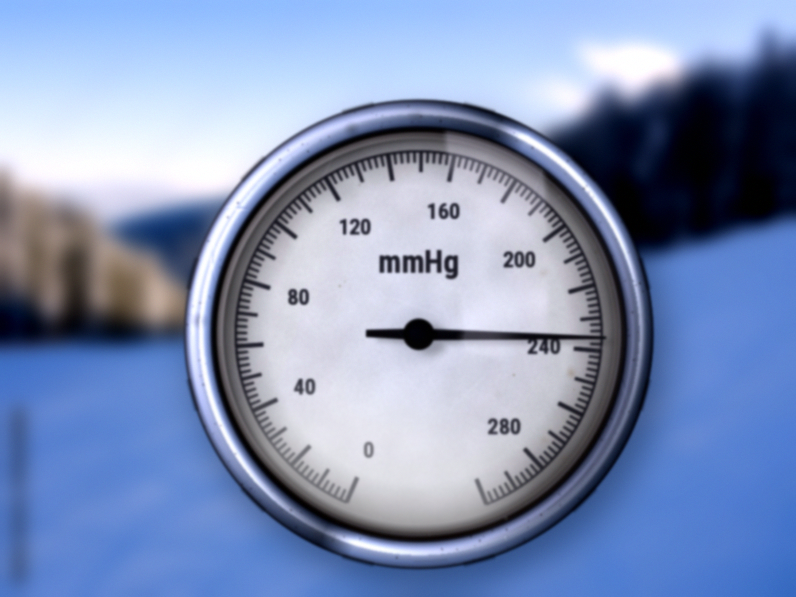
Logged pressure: 236 mmHg
